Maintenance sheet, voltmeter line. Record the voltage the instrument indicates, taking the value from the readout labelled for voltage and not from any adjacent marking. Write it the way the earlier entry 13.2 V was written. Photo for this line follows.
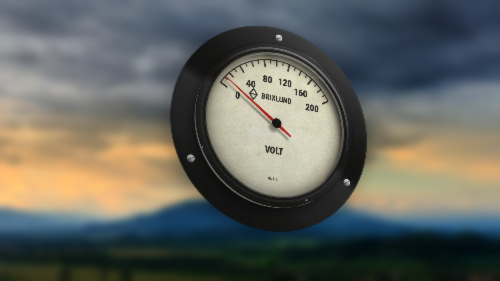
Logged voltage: 10 V
